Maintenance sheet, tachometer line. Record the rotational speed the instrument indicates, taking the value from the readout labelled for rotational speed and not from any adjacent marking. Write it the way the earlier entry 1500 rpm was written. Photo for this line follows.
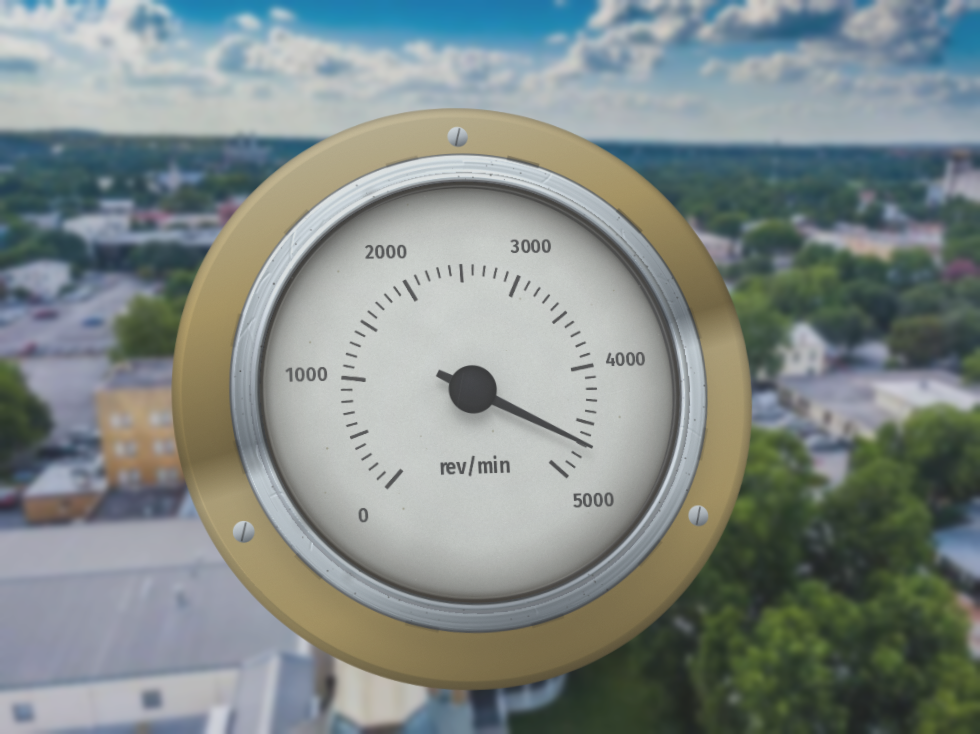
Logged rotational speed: 4700 rpm
